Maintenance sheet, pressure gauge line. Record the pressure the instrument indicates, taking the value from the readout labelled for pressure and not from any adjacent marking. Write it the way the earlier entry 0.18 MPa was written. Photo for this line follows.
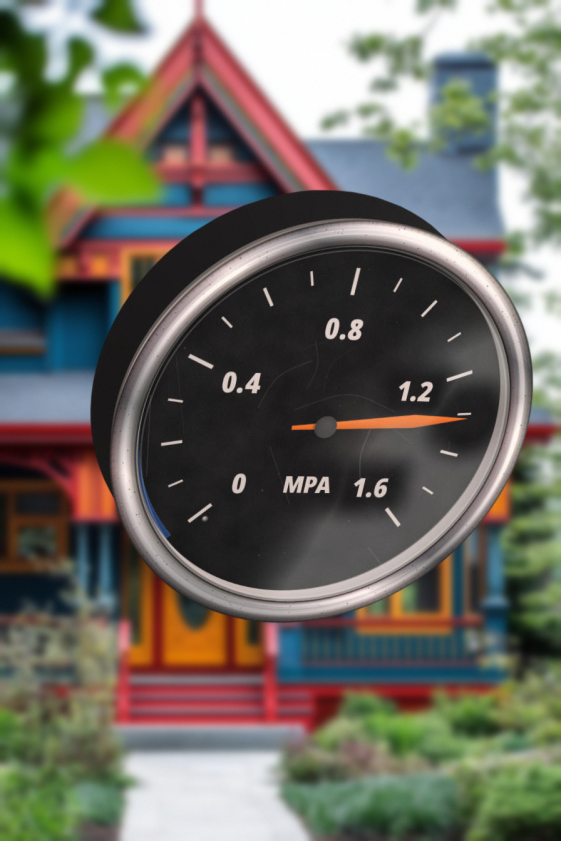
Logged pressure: 1.3 MPa
